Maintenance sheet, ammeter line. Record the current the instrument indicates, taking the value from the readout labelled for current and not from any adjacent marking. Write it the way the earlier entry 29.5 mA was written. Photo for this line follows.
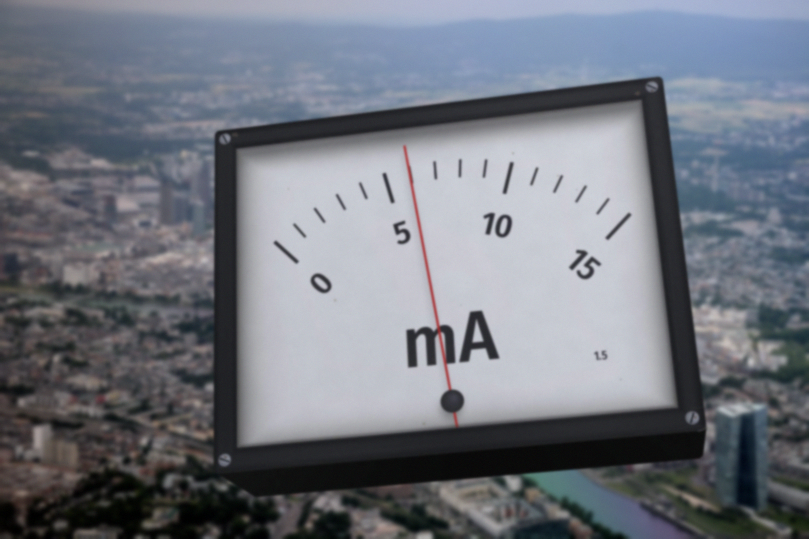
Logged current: 6 mA
